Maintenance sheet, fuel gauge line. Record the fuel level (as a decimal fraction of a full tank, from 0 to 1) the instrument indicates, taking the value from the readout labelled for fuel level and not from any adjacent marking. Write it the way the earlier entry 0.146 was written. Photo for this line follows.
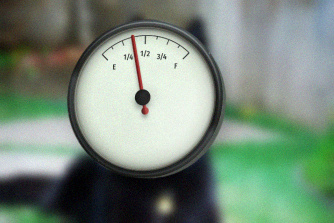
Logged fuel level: 0.375
